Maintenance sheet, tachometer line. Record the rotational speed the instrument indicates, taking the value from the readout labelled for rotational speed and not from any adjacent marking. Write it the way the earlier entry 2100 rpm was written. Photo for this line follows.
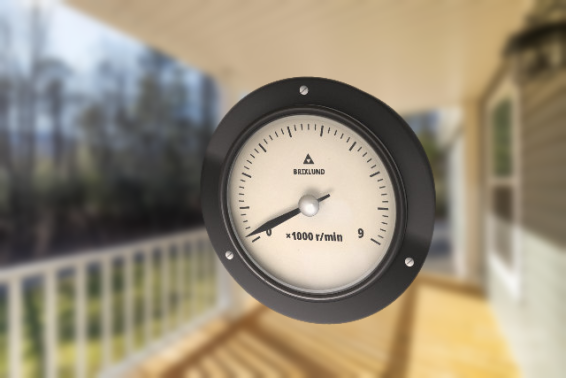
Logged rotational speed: 200 rpm
